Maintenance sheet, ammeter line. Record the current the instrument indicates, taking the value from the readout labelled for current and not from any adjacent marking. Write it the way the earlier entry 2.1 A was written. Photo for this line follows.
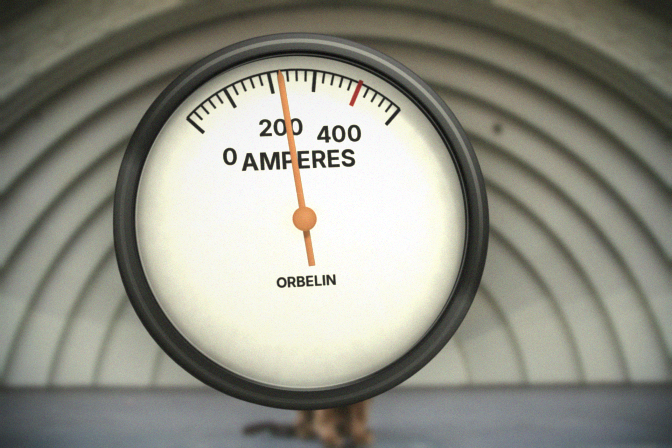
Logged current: 220 A
